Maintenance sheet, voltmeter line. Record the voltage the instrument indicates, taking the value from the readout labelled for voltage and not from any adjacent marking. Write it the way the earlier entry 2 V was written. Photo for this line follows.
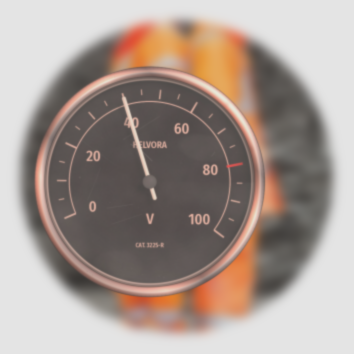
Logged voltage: 40 V
